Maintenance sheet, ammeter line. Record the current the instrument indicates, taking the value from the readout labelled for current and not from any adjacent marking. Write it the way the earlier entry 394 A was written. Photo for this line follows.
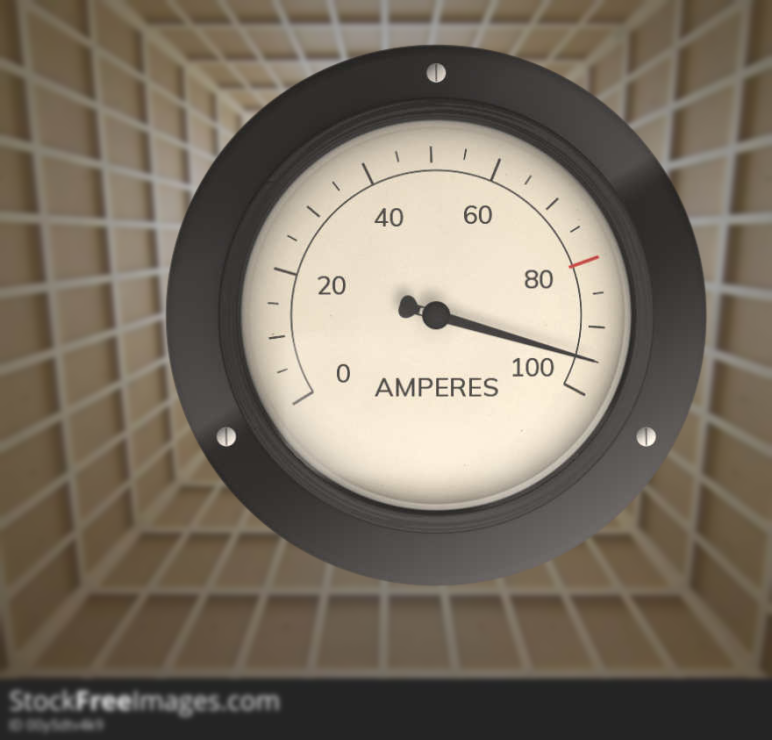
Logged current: 95 A
